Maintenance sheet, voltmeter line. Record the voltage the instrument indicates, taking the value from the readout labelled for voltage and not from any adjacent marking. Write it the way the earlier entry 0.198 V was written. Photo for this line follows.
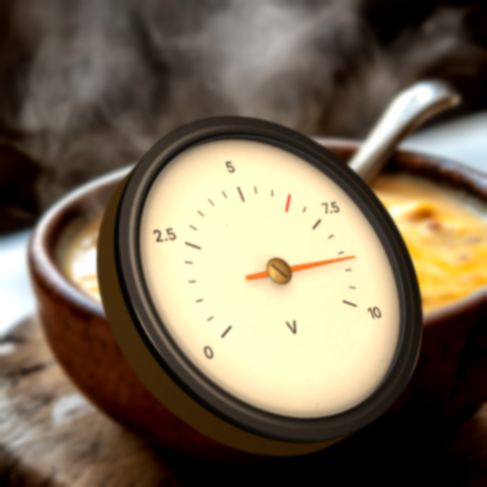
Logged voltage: 8.75 V
